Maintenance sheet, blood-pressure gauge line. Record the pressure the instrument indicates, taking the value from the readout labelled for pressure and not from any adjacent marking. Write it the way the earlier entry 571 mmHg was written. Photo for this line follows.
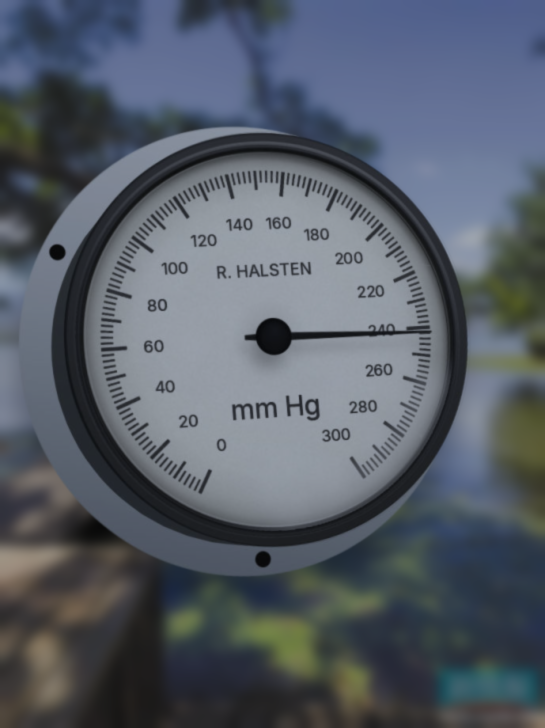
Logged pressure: 242 mmHg
